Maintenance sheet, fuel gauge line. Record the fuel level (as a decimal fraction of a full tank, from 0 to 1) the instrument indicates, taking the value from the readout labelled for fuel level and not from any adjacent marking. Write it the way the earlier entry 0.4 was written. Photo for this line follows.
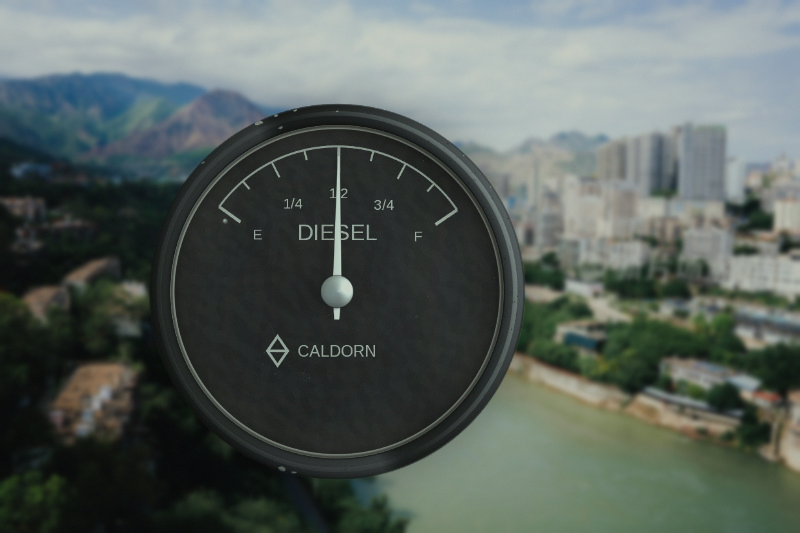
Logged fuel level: 0.5
